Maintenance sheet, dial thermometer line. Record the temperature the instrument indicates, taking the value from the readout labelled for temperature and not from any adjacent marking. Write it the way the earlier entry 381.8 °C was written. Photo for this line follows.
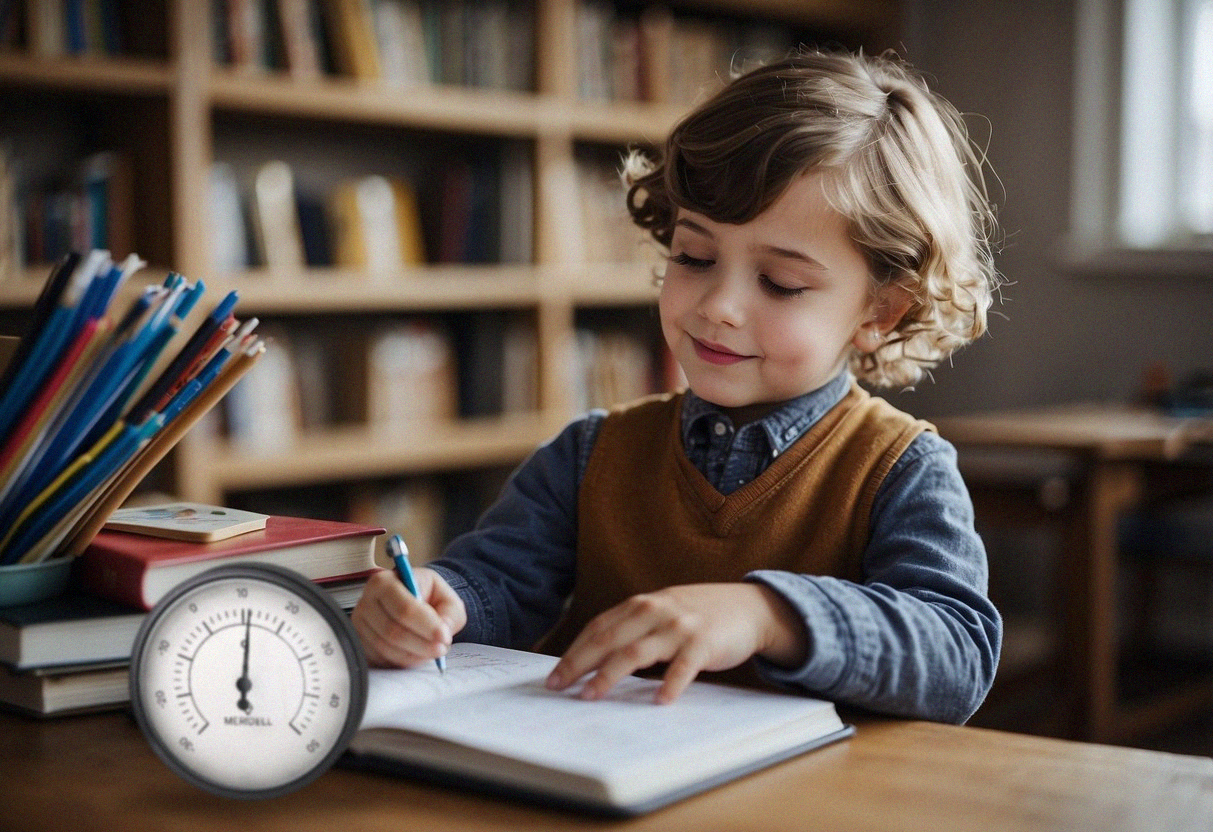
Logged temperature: 12 °C
